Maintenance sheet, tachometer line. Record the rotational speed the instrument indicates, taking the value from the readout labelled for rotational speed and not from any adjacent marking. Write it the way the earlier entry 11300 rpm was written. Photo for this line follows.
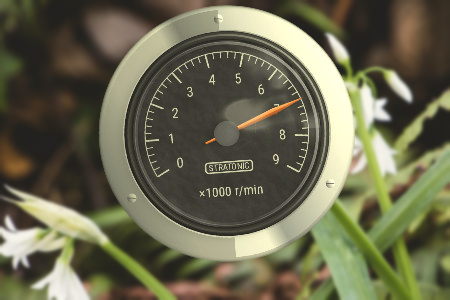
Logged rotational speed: 7000 rpm
